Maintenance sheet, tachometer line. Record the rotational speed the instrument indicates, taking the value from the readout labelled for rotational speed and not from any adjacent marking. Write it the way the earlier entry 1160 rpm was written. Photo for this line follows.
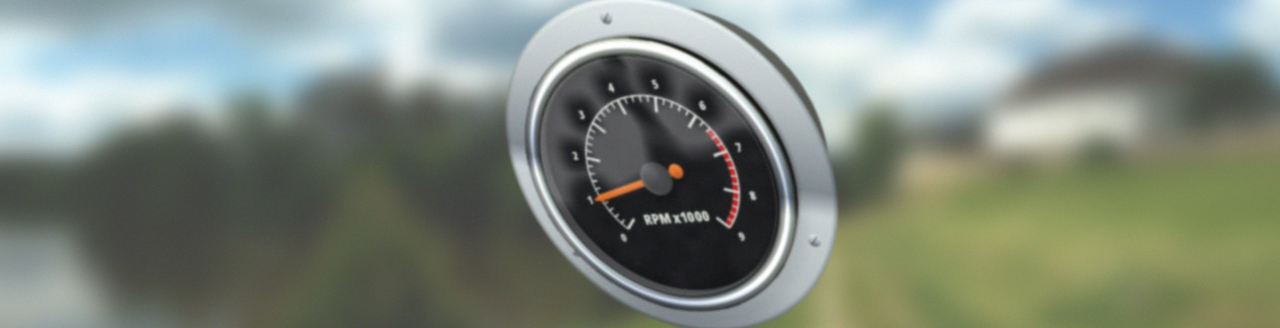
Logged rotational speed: 1000 rpm
